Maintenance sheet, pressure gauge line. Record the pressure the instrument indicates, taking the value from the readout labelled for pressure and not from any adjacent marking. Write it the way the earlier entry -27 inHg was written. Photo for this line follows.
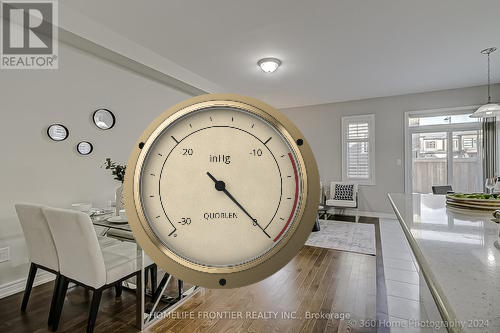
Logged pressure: 0 inHg
